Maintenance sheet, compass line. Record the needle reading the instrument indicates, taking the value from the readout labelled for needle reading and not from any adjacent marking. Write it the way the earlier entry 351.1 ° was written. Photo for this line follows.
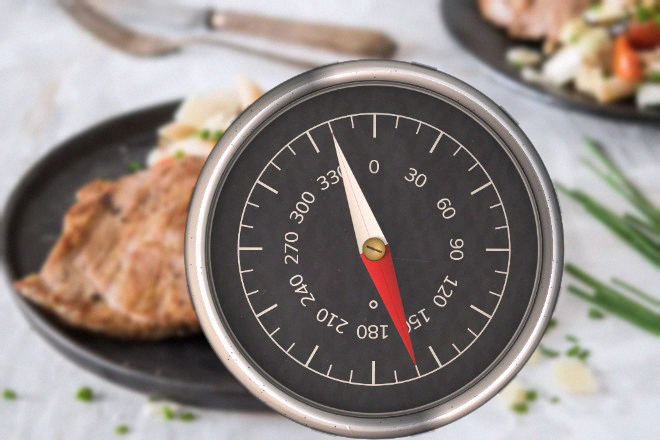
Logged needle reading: 160 °
